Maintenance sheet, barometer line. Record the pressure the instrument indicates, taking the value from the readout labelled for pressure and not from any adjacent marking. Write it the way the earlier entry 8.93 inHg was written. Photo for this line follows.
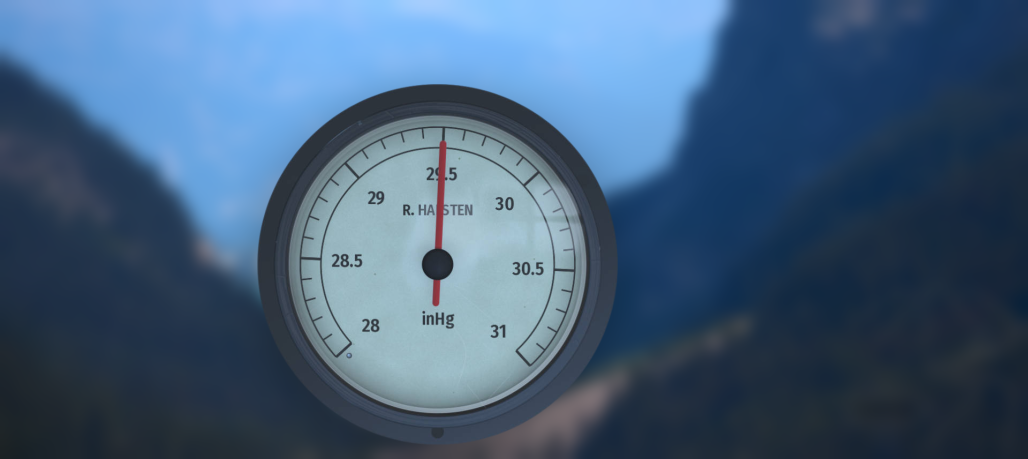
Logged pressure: 29.5 inHg
